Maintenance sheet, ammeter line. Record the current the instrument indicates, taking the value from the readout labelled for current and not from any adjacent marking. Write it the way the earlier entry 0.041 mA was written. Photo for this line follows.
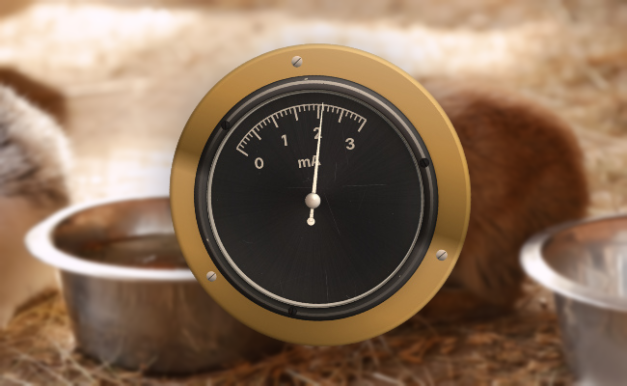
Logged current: 2.1 mA
